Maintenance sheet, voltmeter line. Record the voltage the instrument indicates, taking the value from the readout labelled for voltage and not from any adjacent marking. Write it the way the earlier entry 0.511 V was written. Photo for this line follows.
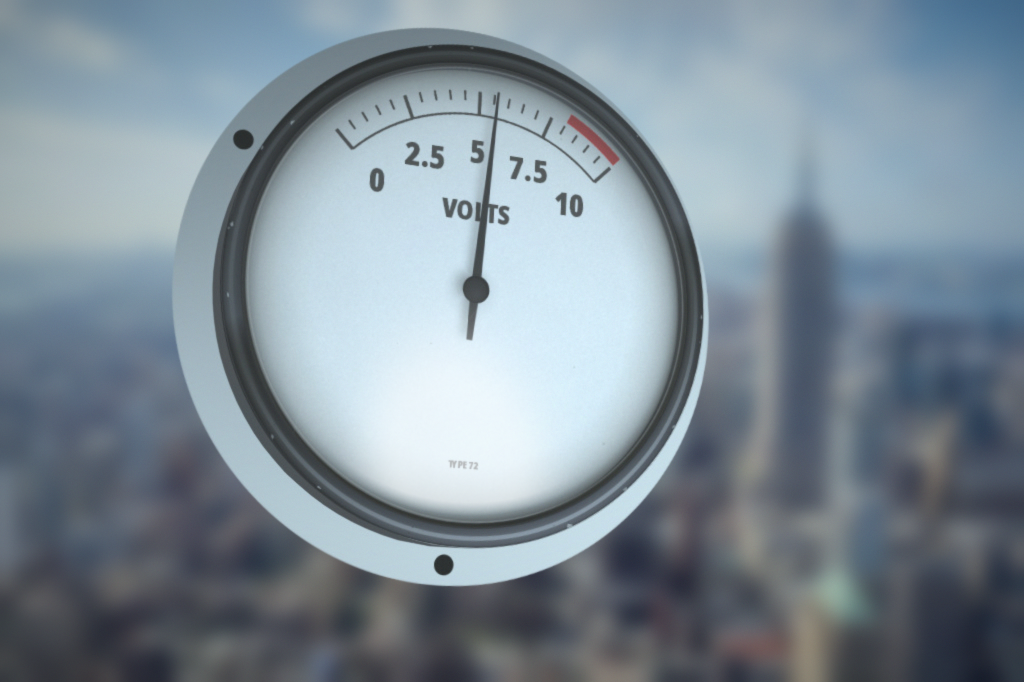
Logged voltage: 5.5 V
